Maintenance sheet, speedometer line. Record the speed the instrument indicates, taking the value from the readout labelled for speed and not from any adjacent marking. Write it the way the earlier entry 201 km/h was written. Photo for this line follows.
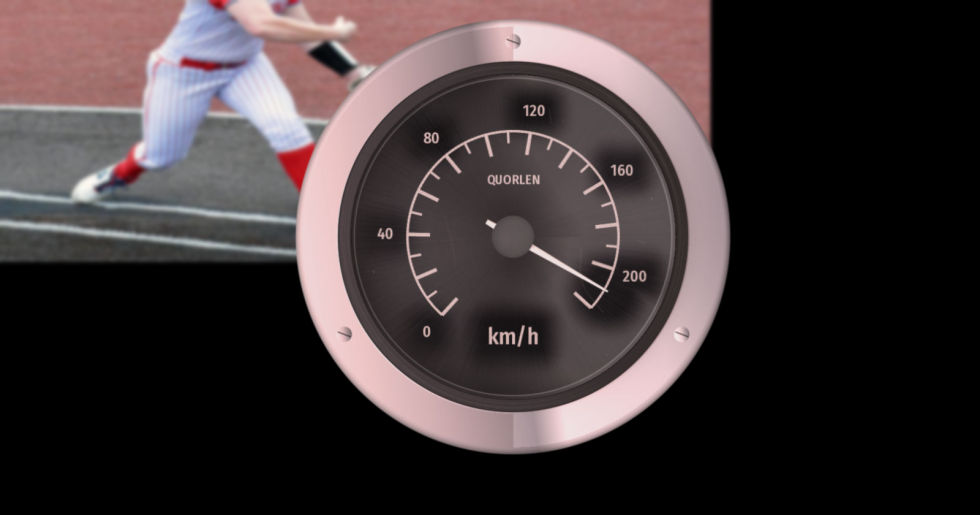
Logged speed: 210 km/h
